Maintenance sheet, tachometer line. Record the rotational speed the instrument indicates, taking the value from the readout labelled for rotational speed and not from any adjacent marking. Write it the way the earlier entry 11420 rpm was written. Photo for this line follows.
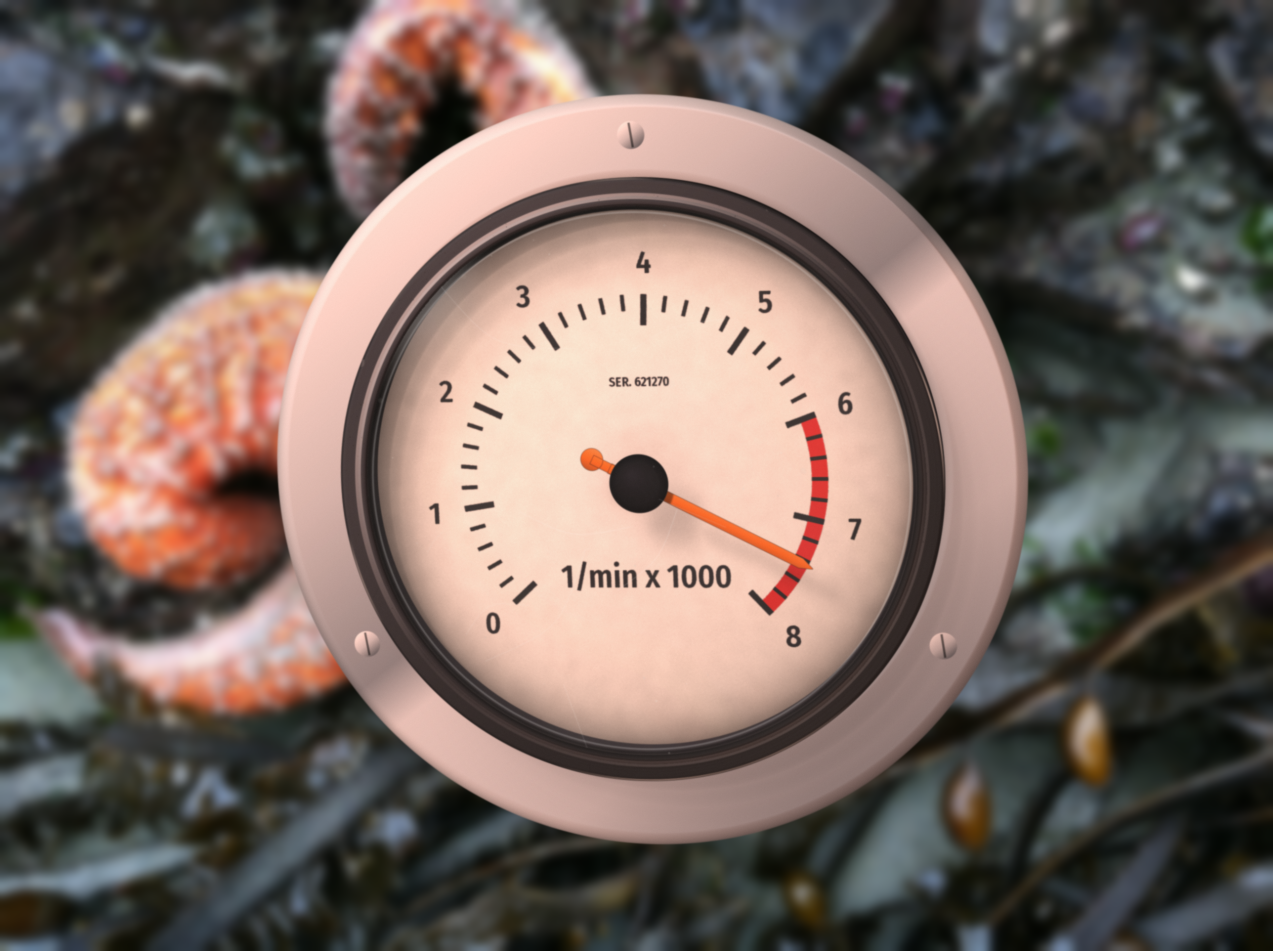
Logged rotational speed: 7400 rpm
